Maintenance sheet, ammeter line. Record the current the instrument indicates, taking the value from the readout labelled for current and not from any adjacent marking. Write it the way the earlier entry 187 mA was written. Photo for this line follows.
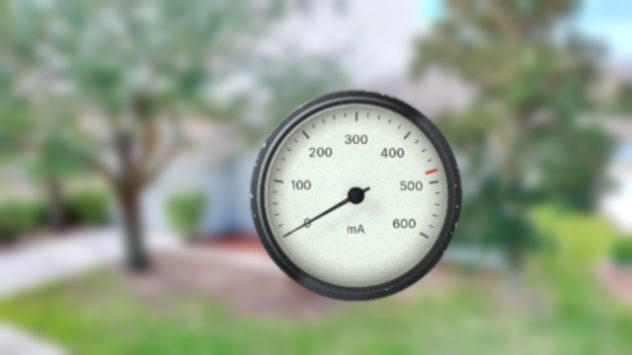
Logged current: 0 mA
